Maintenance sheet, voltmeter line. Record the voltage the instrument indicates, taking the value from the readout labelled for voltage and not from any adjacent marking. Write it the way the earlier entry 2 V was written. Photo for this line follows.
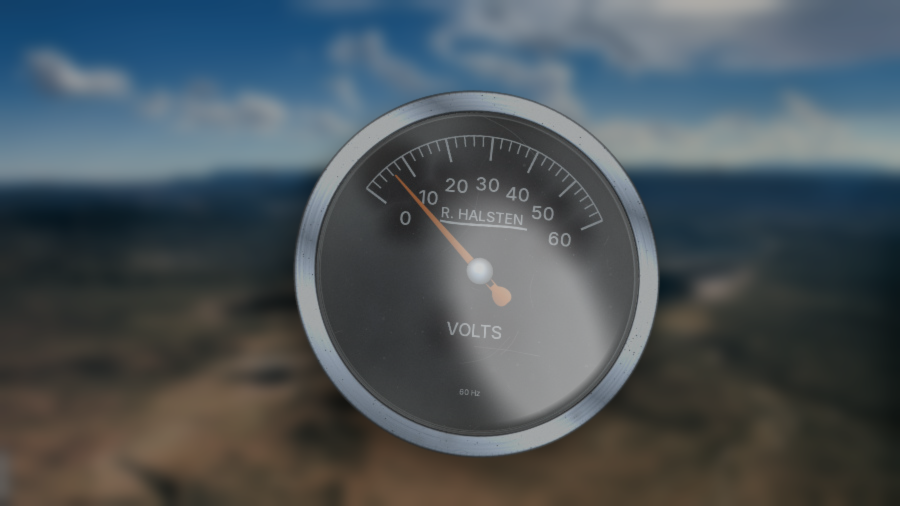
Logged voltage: 6 V
